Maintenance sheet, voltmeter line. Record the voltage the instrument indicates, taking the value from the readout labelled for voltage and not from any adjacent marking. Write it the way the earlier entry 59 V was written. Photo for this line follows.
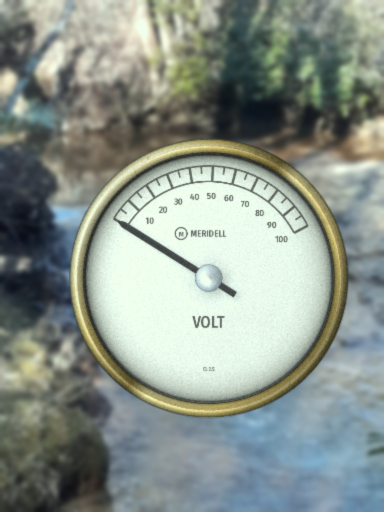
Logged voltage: 0 V
